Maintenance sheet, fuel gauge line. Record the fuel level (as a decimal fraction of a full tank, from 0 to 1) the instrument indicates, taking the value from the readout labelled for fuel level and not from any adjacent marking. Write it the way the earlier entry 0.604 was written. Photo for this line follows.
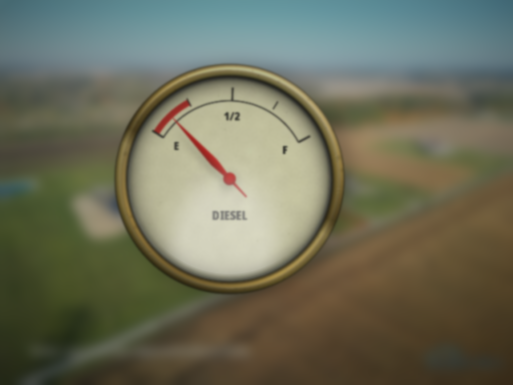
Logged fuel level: 0.125
